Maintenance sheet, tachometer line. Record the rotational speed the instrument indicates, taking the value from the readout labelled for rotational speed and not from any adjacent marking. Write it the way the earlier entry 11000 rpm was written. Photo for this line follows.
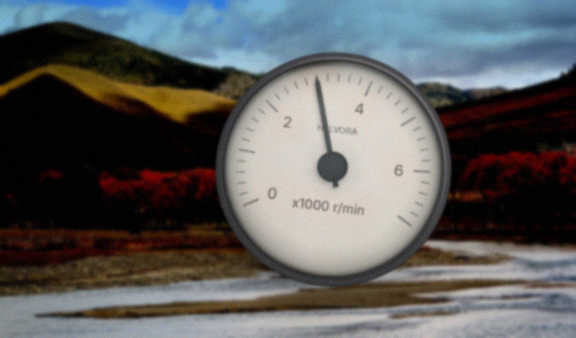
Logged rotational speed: 3000 rpm
